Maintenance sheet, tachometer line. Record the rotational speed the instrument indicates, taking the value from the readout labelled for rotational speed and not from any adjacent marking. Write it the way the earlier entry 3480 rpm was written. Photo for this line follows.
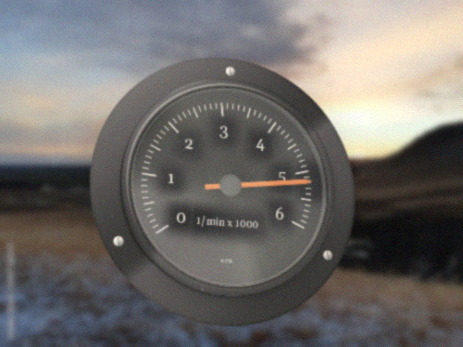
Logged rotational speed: 5200 rpm
